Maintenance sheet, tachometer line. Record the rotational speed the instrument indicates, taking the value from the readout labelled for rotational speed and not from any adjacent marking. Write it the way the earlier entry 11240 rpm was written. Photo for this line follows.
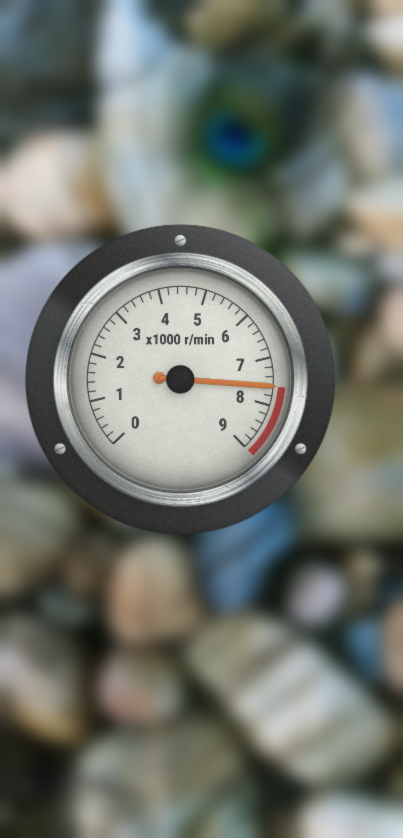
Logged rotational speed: 7600 rpm
